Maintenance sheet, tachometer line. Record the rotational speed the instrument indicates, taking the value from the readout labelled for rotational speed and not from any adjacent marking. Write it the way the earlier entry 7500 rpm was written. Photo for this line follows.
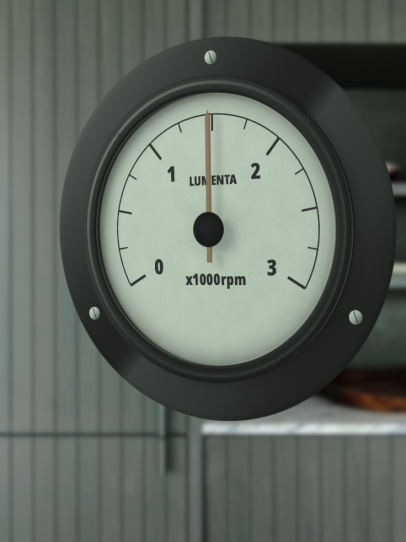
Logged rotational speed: 1500 rpm
